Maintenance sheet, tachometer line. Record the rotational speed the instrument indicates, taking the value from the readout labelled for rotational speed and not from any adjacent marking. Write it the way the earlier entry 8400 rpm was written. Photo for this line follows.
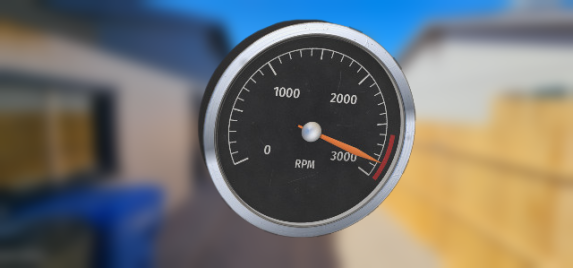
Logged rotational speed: 2850 rpm
